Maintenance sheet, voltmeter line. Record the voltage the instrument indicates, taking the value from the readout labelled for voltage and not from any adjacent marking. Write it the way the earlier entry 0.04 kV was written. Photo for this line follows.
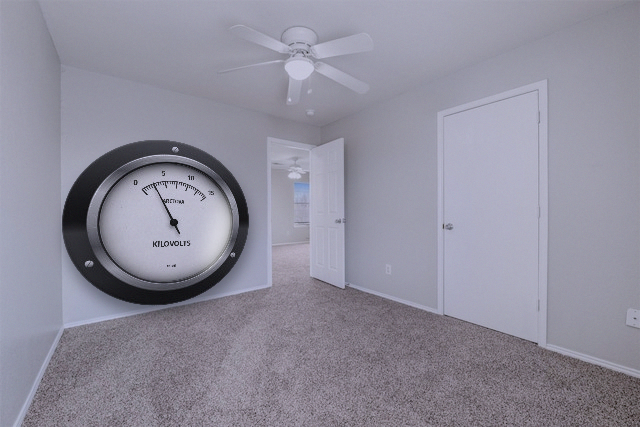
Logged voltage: 2.5 kV
